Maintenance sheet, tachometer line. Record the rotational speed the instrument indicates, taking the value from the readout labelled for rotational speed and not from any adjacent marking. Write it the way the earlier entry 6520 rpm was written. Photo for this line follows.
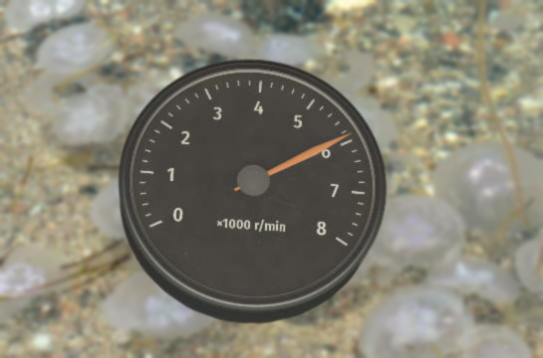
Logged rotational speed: 5900 rpm
